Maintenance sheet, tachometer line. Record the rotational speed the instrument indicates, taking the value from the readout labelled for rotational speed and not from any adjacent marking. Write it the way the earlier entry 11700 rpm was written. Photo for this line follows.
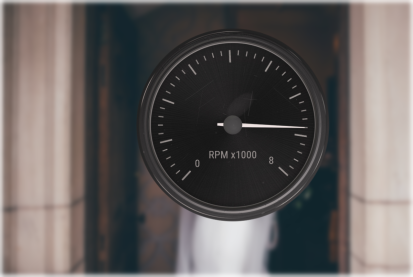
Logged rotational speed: 6800 rpm
